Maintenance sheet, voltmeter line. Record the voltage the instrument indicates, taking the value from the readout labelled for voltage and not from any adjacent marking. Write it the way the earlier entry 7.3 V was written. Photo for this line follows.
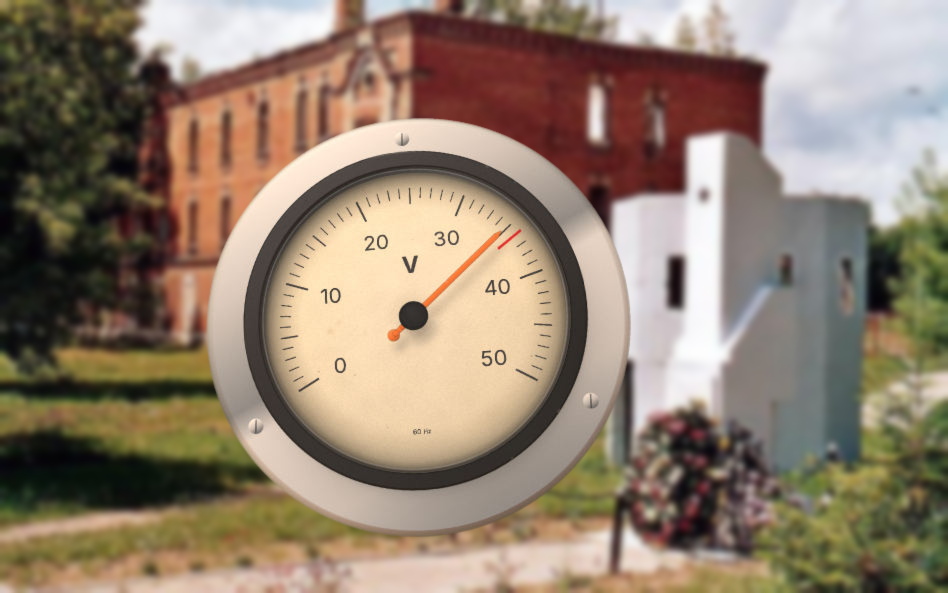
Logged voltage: 35 V
